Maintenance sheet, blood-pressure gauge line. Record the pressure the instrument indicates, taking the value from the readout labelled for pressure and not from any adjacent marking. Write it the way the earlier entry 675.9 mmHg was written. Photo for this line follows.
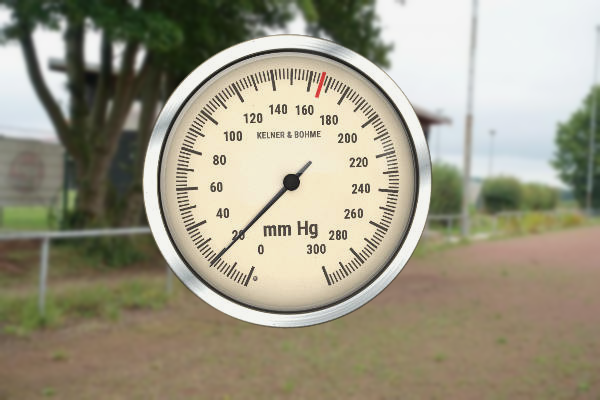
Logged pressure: 20 mmHg
